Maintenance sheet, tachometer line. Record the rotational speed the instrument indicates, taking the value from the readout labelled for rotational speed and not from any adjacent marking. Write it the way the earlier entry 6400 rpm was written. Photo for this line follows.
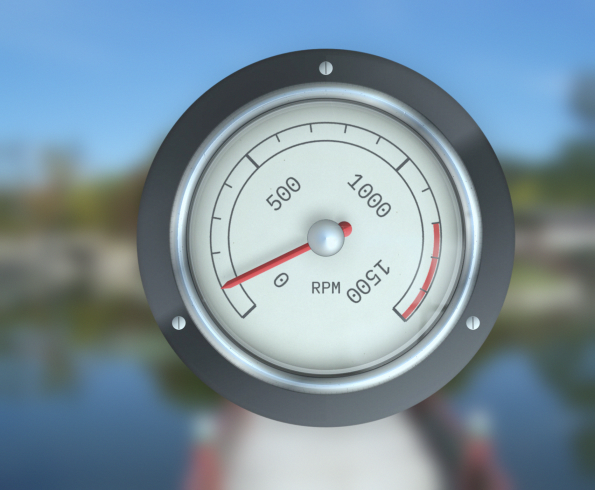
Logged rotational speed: 100 rpm
